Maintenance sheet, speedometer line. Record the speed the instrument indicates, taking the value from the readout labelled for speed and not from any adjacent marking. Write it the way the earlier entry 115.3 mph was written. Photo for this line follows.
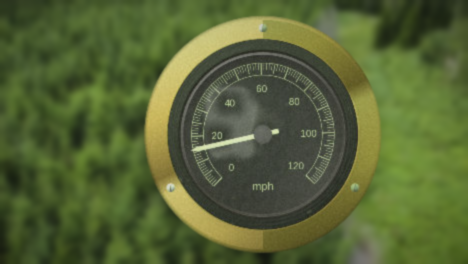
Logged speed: 15 mph
